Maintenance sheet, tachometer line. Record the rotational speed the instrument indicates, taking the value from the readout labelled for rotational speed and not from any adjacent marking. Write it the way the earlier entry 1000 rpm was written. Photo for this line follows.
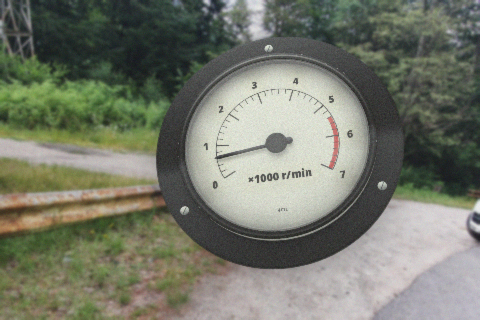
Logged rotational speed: 600 rpm
